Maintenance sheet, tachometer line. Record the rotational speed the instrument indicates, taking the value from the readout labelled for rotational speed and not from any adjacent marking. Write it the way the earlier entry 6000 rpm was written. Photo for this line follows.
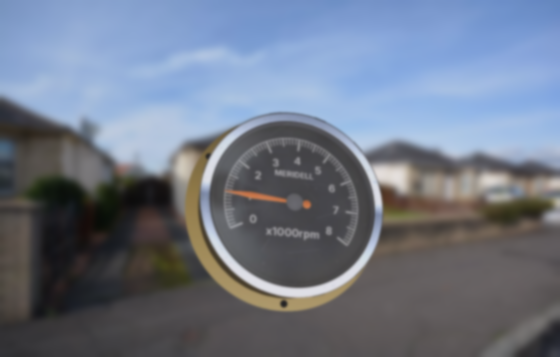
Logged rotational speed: 1000 rpm
